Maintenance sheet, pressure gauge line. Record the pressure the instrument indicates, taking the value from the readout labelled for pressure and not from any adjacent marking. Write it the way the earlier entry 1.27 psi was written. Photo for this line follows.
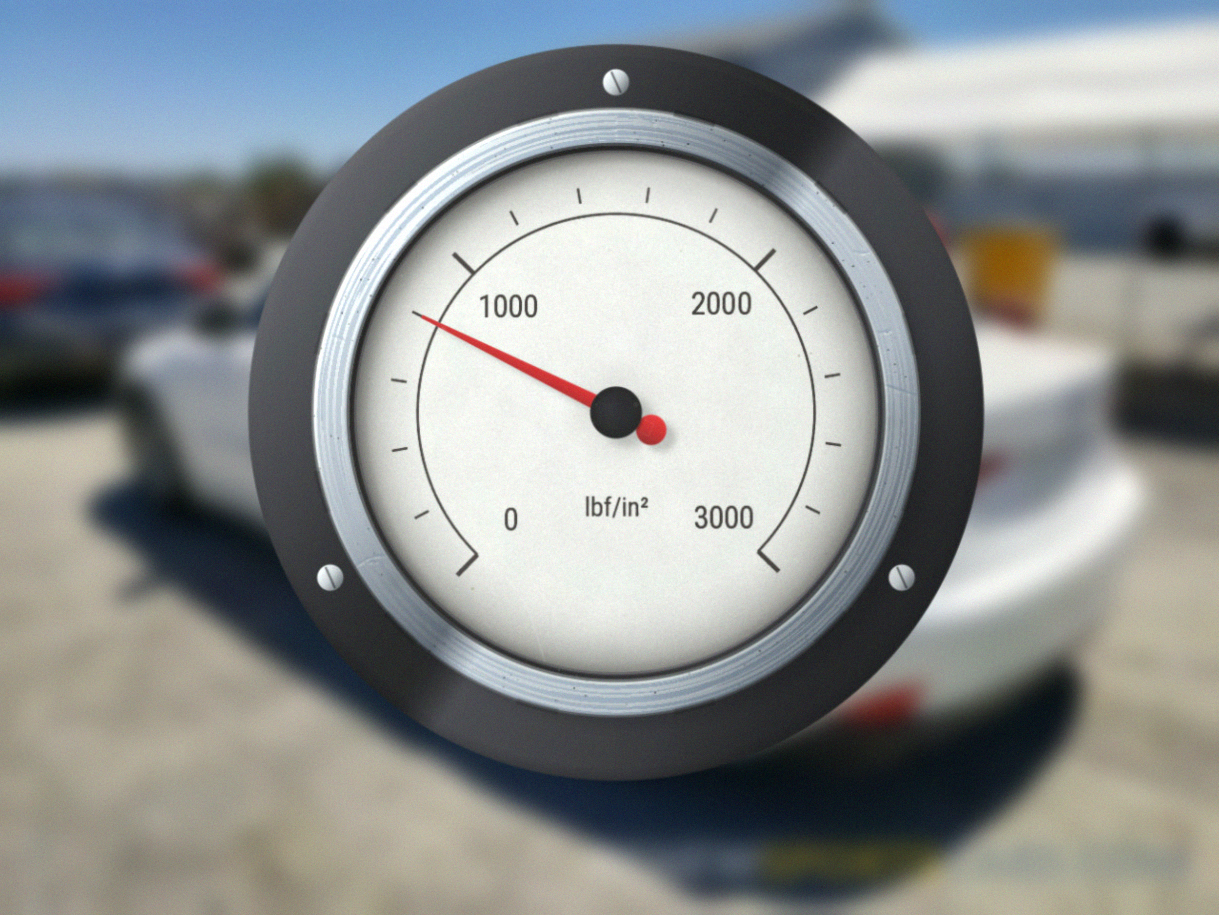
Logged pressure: 800 psi
